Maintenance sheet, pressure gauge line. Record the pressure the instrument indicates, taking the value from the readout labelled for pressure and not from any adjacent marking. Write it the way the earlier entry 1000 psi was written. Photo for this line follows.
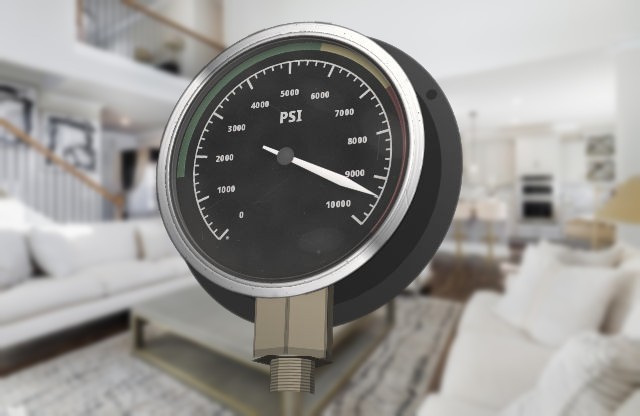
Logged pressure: 9400 psi
